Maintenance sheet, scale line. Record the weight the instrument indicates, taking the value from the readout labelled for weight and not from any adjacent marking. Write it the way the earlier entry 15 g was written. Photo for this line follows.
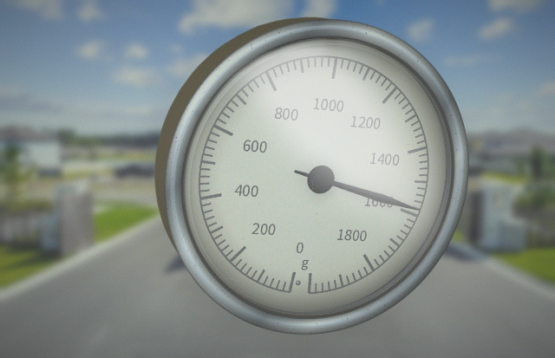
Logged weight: 1580 g
